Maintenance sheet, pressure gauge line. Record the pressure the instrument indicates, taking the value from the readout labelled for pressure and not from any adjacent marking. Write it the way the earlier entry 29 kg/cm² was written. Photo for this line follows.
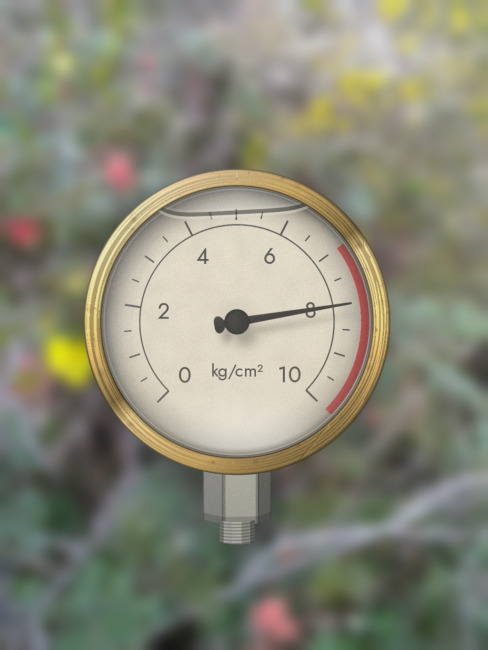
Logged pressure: 8 kg/cm²
